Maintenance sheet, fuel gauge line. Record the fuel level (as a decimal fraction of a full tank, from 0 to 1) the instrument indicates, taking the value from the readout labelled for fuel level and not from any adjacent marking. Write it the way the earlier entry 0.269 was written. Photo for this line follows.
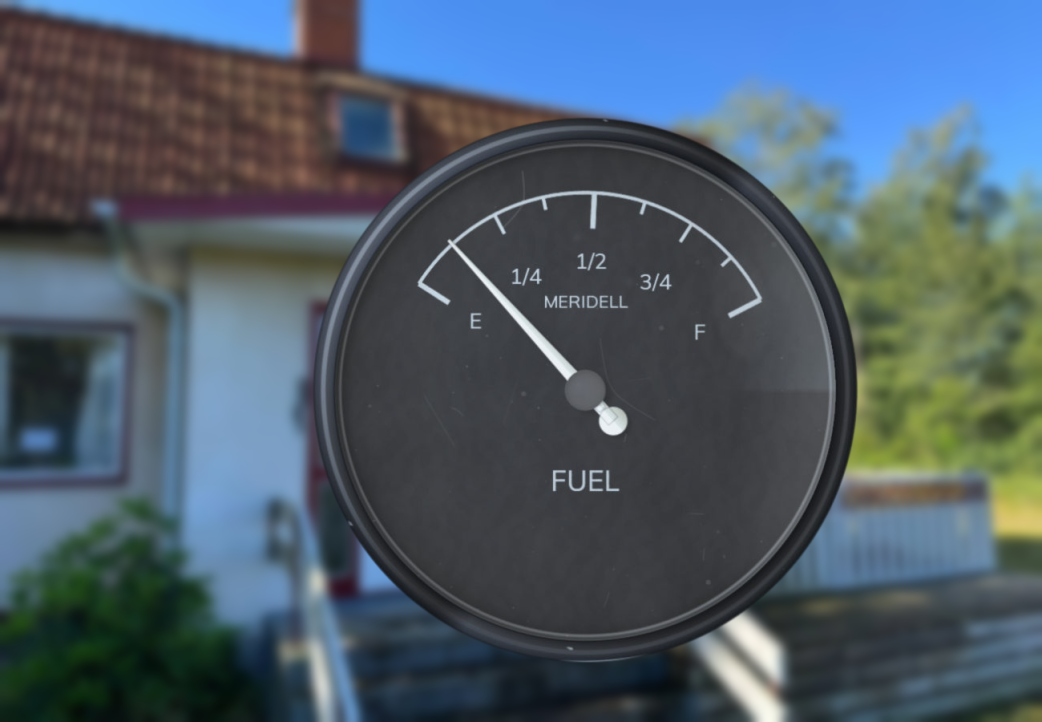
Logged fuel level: 0.125
